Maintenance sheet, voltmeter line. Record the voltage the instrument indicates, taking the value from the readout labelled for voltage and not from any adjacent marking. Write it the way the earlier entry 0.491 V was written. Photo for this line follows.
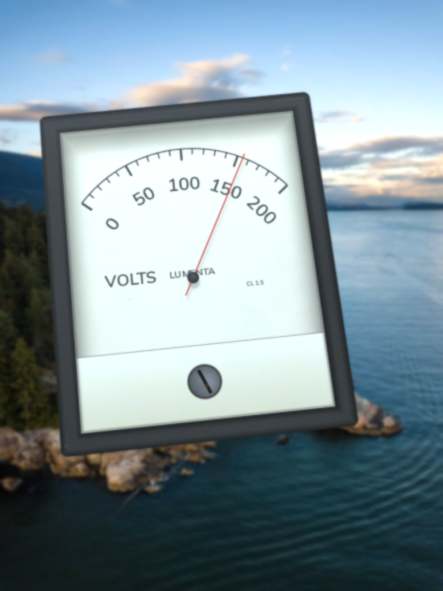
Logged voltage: 155 V
